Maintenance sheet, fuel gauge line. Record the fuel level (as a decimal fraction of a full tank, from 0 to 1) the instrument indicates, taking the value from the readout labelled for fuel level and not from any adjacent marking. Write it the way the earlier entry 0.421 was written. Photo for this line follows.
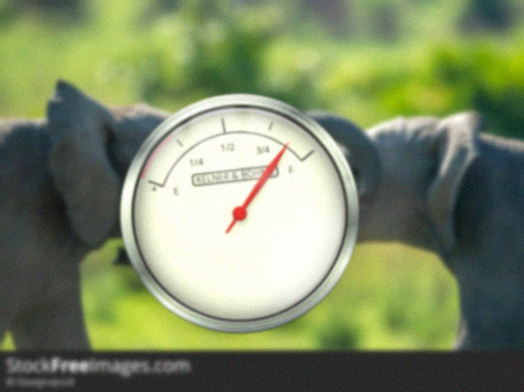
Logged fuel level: 0.875
